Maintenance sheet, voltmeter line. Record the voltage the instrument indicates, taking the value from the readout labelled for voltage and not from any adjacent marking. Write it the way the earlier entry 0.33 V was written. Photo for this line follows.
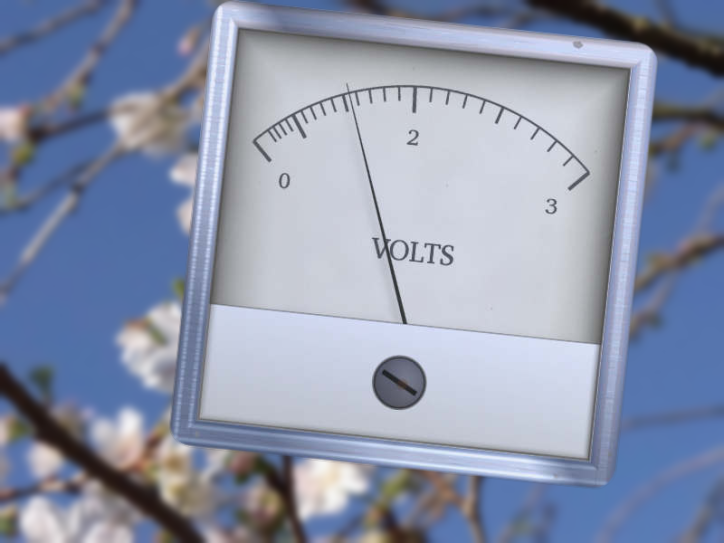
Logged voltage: 1.55 V
